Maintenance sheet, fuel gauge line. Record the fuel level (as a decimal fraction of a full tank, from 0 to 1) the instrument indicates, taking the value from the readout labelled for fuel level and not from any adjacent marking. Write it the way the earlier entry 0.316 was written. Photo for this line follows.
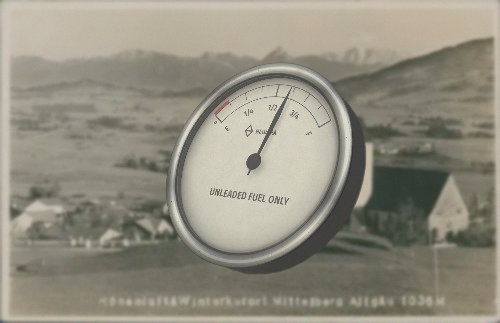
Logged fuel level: 0.625
